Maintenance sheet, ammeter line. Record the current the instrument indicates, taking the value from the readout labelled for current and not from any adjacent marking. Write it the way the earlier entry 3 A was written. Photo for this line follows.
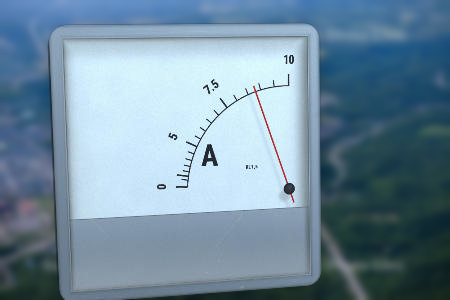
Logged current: 8.75 A
